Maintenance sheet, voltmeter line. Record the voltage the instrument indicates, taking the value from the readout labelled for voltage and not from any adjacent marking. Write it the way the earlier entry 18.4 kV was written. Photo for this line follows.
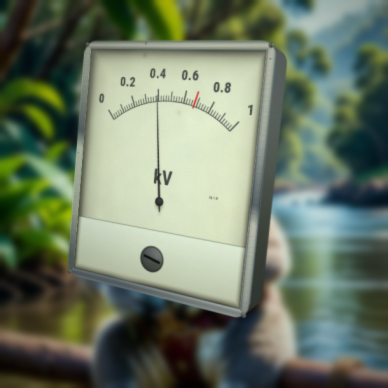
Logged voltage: 0.4 kV
